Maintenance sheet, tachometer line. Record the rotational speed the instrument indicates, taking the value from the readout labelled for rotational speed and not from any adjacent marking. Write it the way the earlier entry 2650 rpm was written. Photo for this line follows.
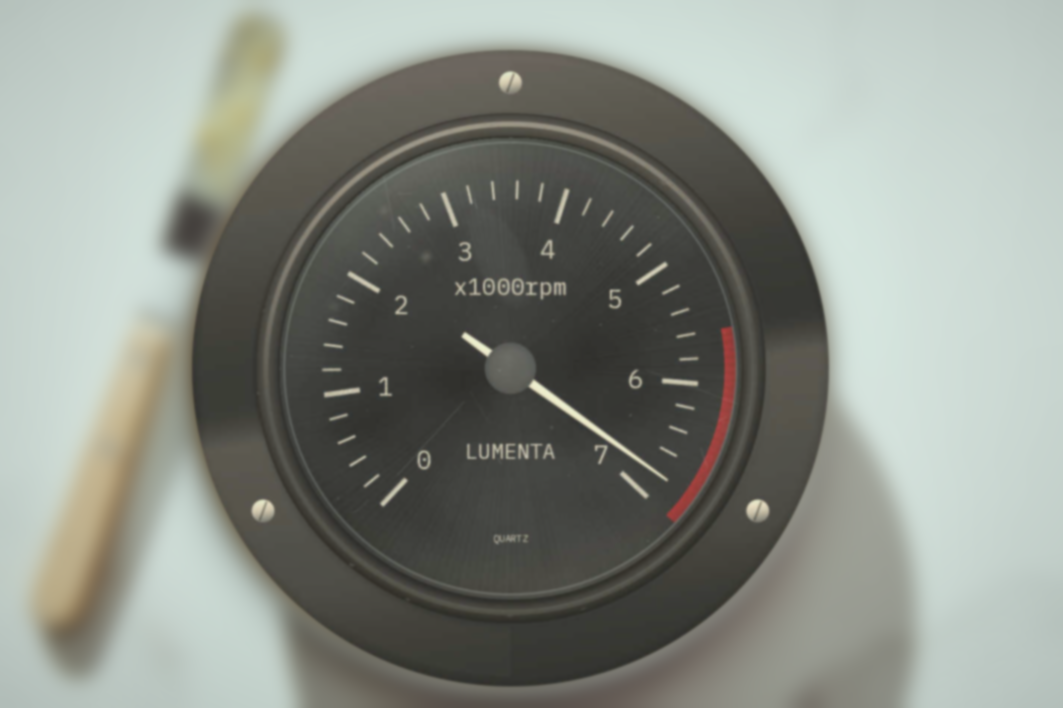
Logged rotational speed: 6800 rpm
